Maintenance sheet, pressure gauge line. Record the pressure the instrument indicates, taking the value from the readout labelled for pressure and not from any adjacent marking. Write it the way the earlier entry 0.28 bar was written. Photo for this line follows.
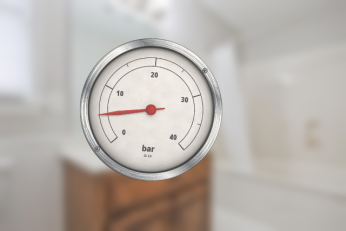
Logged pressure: 5 bar
